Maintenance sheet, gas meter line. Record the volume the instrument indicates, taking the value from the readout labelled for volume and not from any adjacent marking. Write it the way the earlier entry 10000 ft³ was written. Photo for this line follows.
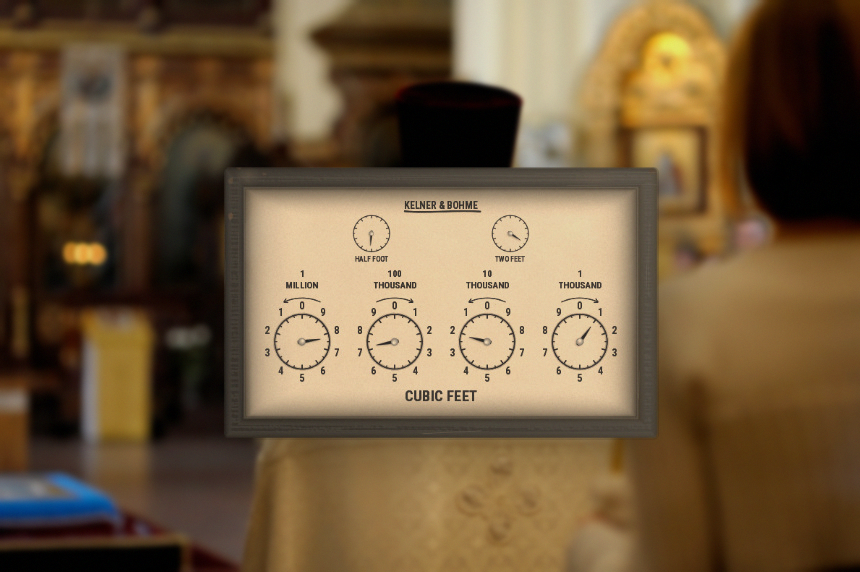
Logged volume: 772100 ft³
